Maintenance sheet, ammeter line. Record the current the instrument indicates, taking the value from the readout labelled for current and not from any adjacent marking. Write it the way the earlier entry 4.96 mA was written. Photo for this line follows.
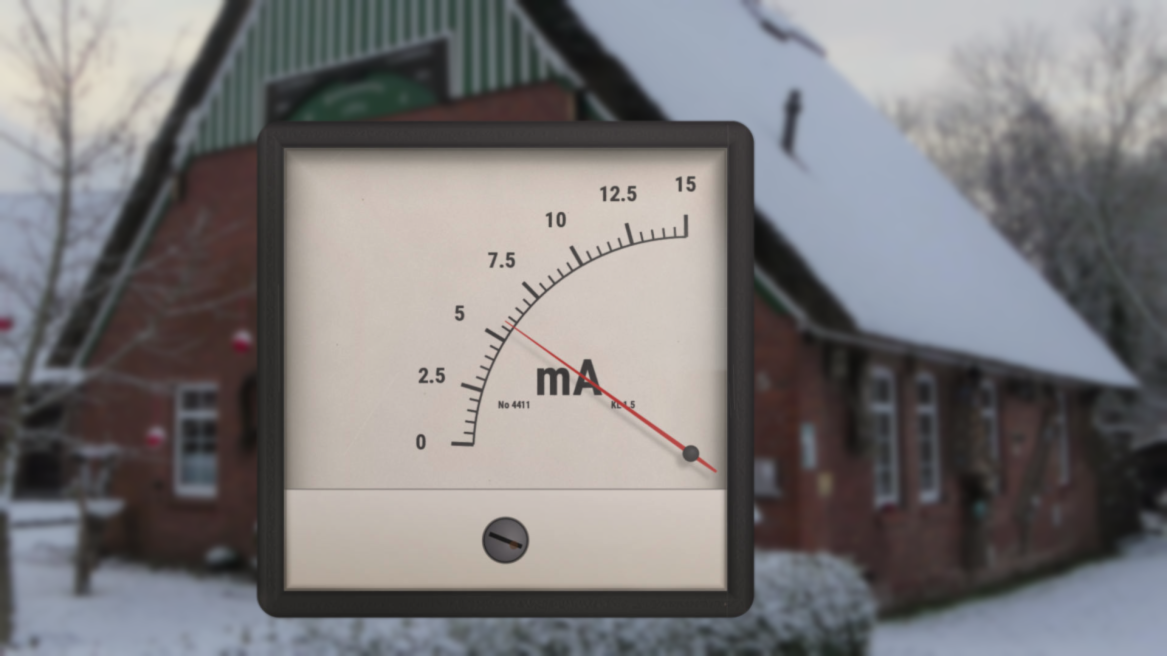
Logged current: 5.75 mA
